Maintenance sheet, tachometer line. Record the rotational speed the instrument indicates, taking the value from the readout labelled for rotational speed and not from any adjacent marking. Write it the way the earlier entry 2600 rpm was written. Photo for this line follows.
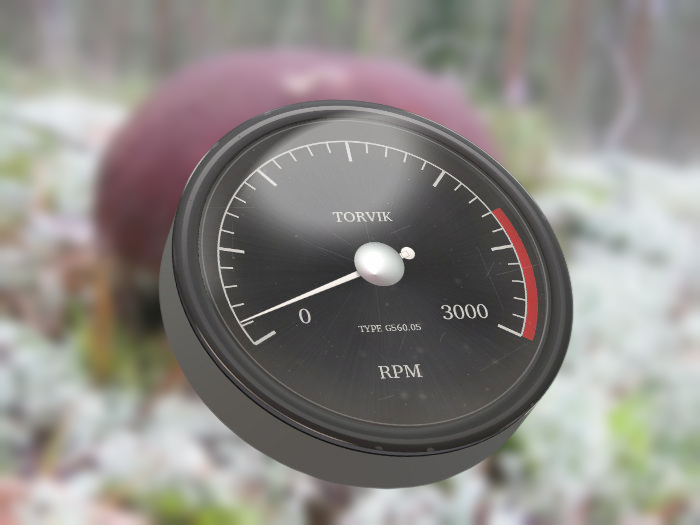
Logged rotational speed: 100 rpm
